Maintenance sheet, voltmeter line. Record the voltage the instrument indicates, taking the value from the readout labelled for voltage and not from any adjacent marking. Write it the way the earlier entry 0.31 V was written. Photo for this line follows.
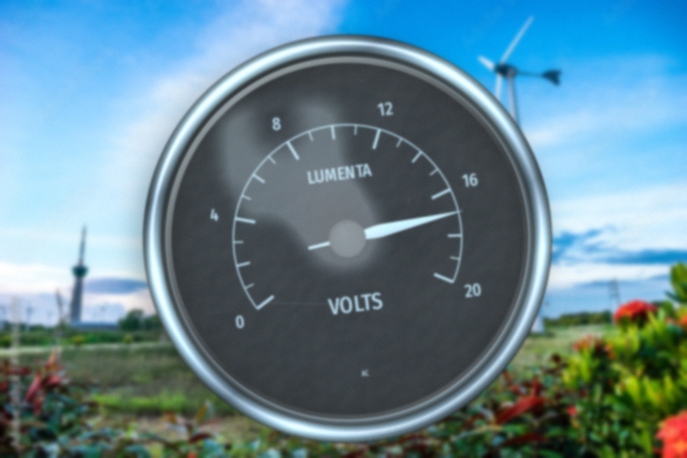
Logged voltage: 17 V
